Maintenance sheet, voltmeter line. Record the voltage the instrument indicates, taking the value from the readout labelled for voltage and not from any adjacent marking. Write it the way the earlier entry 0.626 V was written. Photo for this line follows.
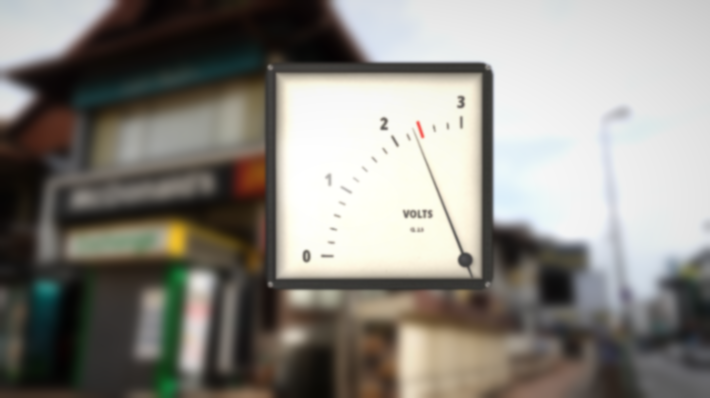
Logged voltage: 2.3 V
